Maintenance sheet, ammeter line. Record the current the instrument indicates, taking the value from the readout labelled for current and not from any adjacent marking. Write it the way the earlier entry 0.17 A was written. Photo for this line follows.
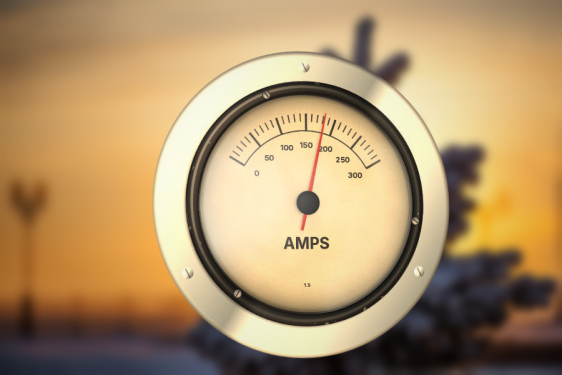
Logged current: 180 A
